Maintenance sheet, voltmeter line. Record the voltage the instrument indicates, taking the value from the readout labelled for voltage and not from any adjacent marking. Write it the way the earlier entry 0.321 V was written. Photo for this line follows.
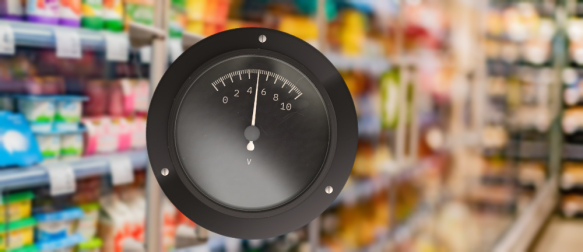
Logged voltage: 5 V
